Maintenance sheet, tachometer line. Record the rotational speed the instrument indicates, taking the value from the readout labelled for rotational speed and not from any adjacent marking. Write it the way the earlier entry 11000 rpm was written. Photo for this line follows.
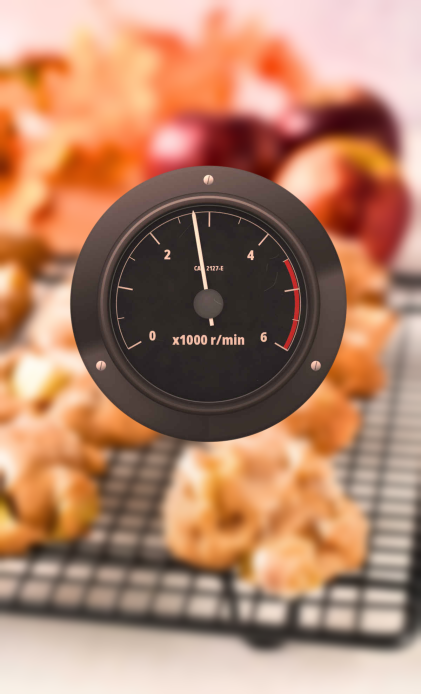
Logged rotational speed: 2750 rpm
